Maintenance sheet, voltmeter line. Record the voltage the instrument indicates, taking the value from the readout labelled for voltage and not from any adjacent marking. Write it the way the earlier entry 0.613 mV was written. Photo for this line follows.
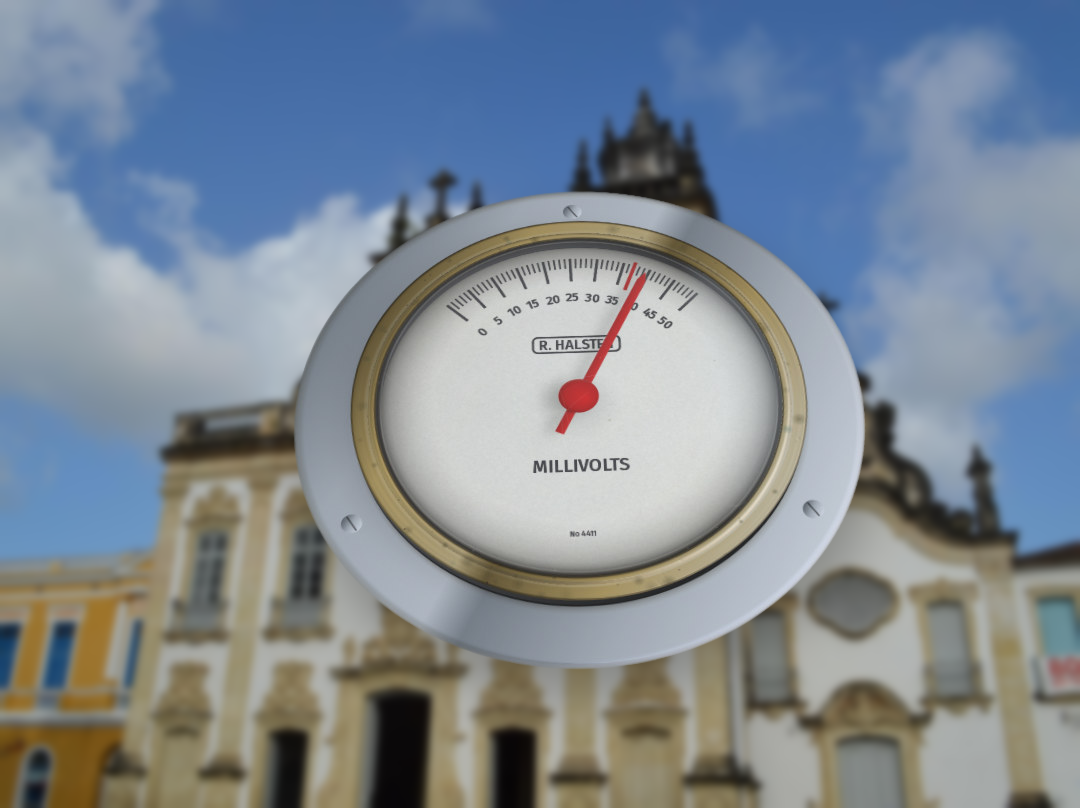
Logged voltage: 40 mV
